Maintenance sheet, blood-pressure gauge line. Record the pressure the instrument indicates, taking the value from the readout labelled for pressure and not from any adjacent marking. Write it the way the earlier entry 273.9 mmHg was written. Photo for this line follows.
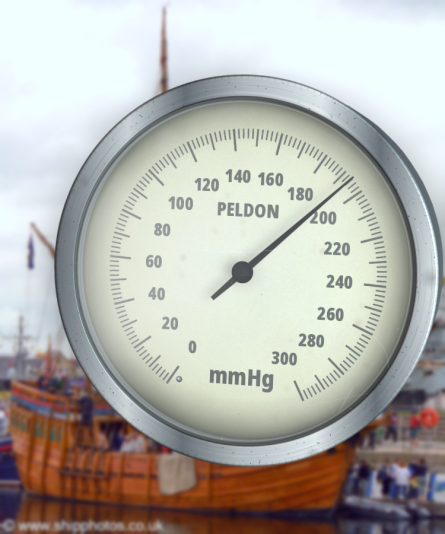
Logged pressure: 194 mmHg
